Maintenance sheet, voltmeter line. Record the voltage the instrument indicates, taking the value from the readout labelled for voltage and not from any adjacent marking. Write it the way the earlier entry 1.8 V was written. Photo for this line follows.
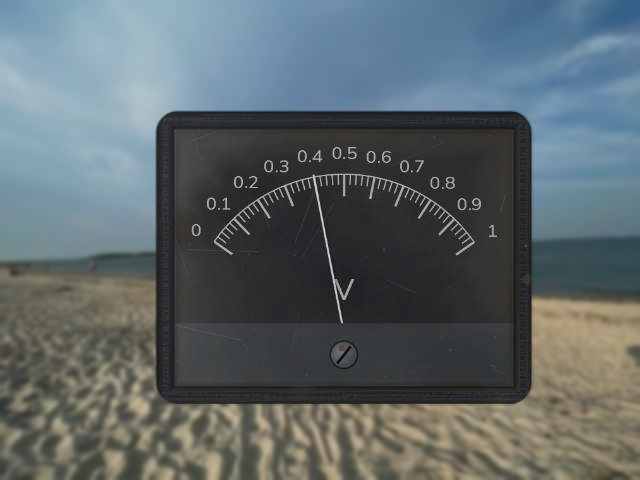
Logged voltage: 0.4 V
